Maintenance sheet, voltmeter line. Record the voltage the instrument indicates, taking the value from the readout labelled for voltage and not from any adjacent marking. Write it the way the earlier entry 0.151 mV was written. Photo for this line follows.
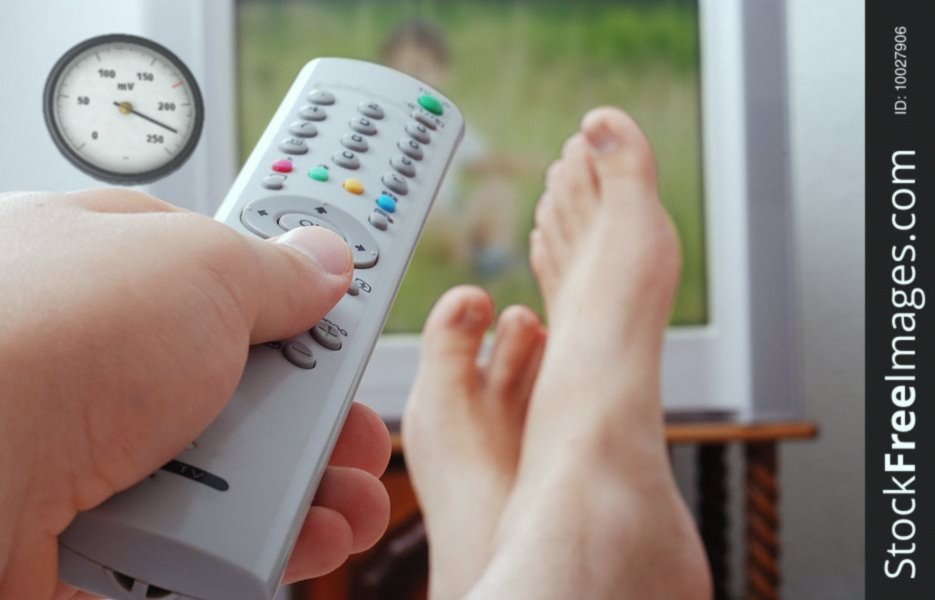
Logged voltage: 230 mV
